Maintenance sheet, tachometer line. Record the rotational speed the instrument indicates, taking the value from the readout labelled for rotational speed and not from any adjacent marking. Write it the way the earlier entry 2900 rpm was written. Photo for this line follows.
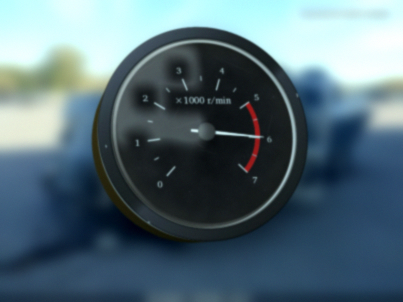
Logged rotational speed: 6000 rpm
